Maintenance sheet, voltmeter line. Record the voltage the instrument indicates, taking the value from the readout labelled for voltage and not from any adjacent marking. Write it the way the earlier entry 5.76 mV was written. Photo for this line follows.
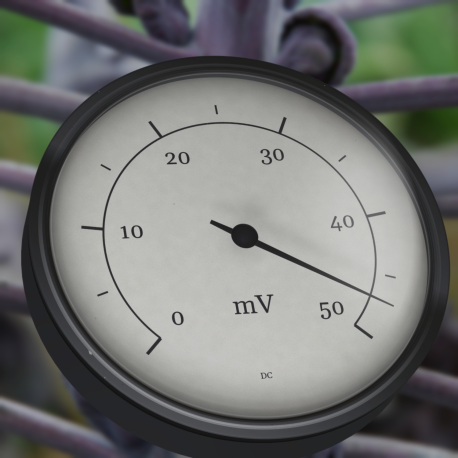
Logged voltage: 47.5 mV
